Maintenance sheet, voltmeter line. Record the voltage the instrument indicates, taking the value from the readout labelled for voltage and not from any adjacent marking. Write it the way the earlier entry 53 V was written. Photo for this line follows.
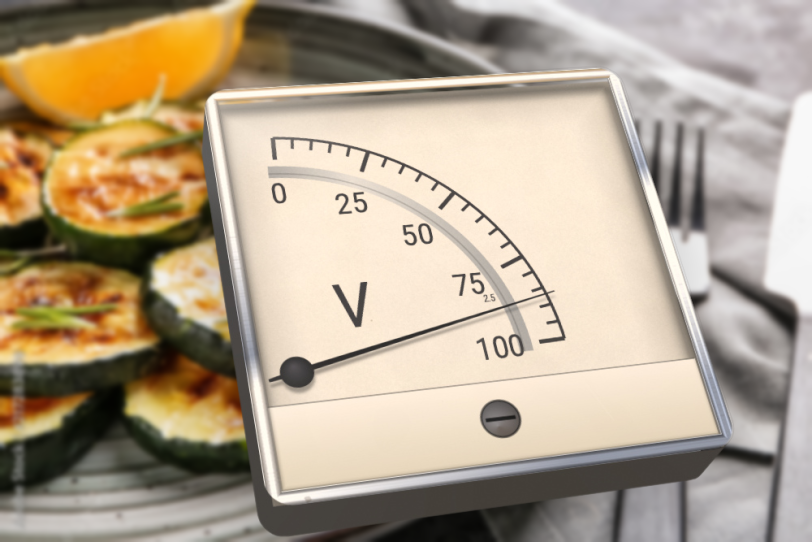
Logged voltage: 87.5 V
